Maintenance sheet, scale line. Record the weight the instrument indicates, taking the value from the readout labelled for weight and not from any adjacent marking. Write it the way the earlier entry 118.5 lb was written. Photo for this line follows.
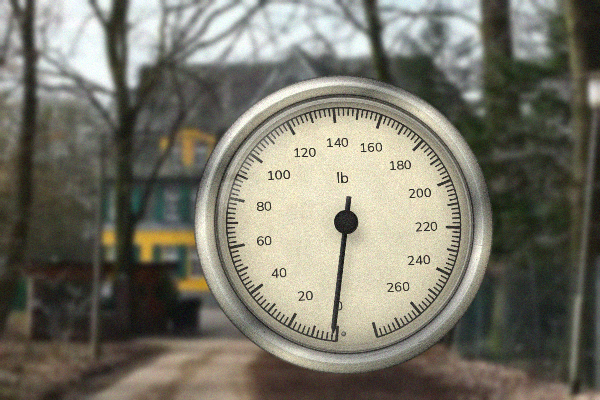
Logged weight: 2 lb
